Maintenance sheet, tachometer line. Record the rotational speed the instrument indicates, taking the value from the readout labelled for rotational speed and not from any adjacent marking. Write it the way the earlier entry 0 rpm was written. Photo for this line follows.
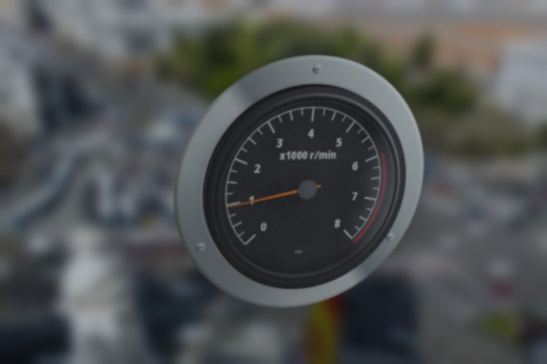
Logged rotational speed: 1000 rpm
